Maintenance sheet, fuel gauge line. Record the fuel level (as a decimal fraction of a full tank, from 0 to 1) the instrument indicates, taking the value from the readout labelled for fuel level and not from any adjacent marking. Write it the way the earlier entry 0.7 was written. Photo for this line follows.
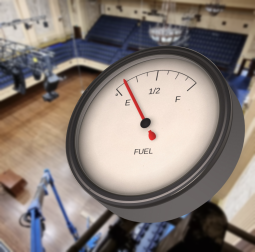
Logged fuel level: 0.125
